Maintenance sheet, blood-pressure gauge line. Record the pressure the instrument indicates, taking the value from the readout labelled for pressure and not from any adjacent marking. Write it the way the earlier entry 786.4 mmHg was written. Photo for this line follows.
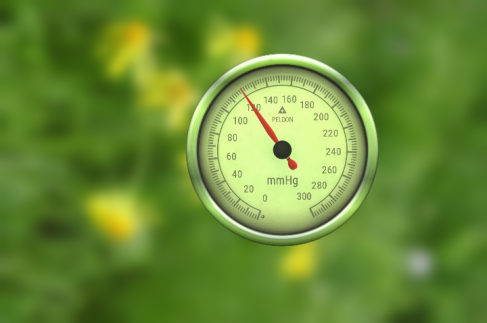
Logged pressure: 120 mmHg
